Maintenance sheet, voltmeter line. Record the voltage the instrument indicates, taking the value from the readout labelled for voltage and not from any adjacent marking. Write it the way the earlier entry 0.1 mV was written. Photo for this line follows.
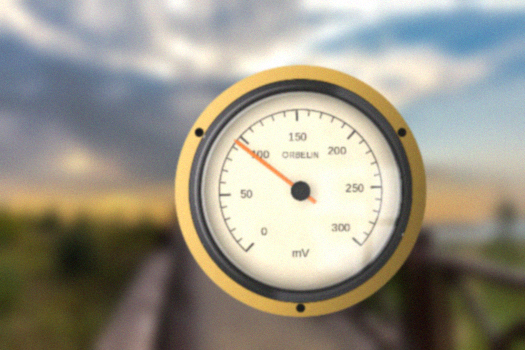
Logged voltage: 95 mV
